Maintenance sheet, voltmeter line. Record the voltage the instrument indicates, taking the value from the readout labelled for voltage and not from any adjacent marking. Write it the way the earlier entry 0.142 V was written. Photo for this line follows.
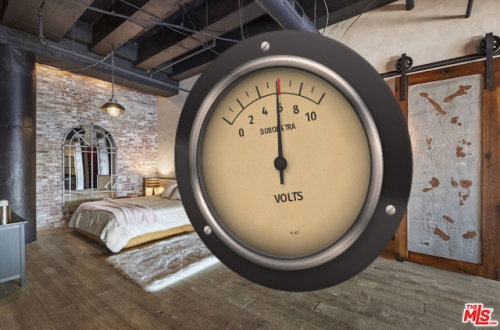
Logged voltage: 6 V
